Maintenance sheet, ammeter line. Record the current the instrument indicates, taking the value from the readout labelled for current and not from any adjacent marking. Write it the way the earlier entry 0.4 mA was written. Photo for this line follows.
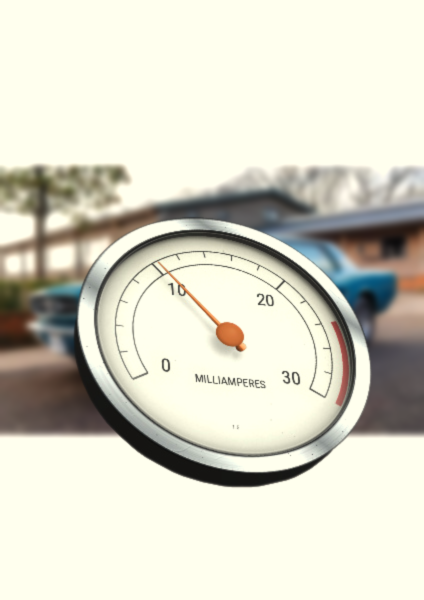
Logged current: 10 mA
